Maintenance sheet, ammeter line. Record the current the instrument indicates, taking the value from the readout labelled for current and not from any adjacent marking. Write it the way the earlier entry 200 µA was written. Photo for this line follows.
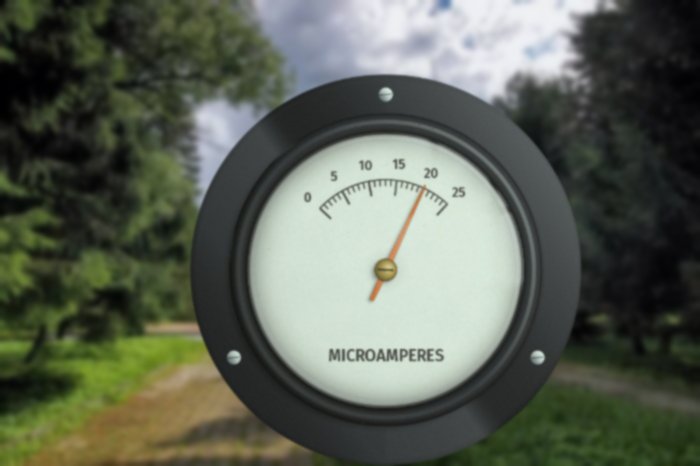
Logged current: 20 µA
